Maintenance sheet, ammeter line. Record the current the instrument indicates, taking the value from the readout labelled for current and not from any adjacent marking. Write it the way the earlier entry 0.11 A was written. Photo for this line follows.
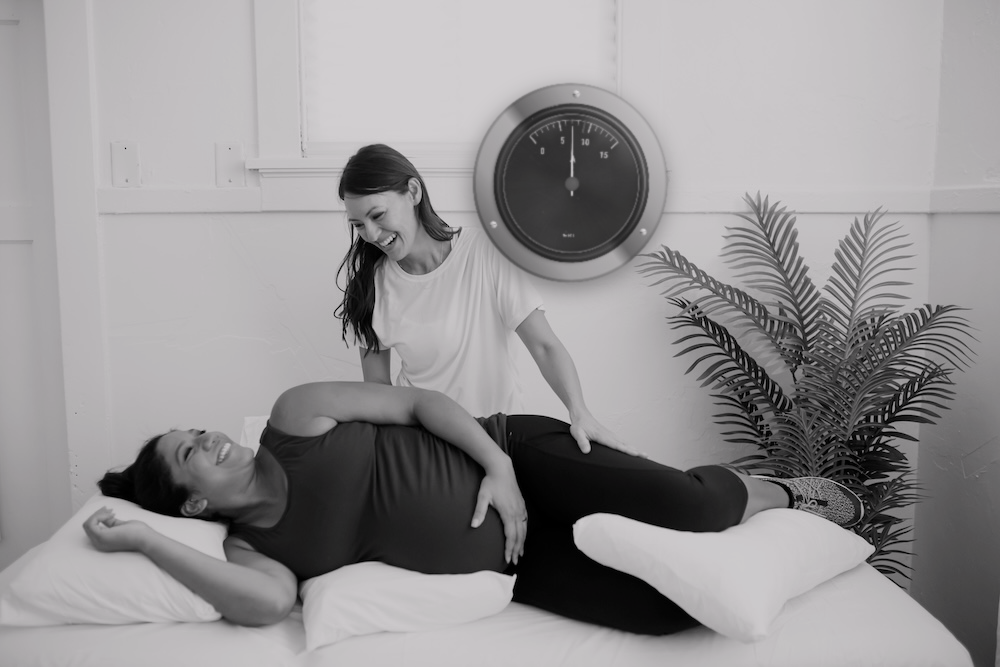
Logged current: 7 A
